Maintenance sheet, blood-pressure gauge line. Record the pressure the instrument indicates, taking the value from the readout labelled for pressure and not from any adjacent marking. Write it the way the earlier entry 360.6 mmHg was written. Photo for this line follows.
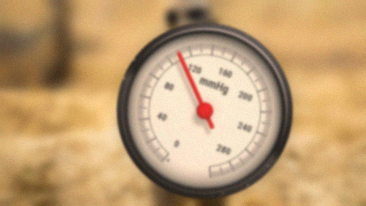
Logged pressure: 110 mmHg
